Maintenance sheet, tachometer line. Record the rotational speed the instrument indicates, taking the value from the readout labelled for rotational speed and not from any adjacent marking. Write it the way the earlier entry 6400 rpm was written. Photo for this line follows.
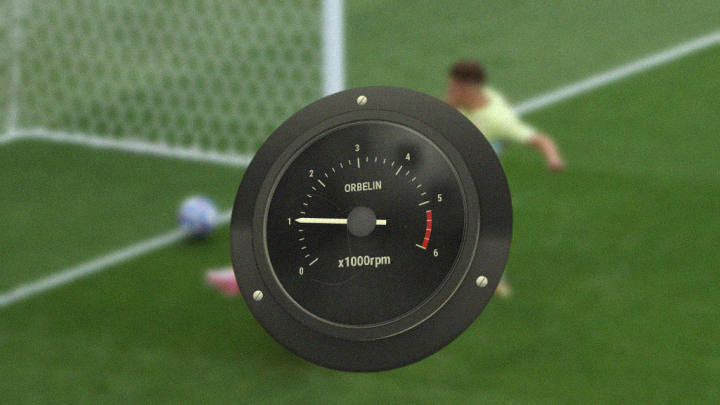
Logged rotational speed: 1000 rpm
